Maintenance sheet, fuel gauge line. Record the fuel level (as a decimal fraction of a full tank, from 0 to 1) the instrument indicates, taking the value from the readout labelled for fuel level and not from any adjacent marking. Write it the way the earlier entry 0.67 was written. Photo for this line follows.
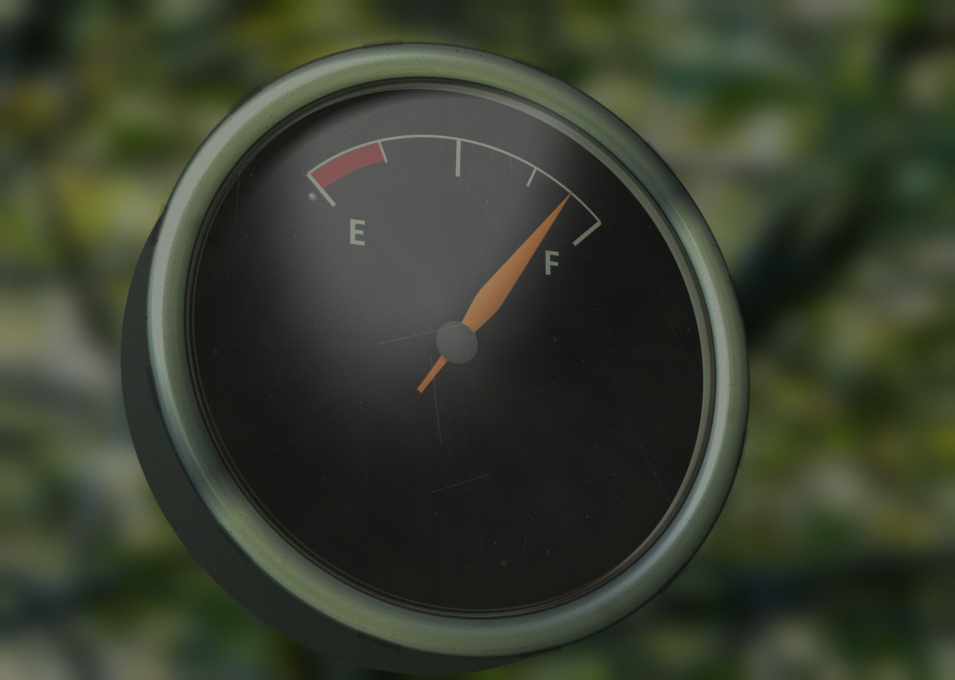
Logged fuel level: 0.875
